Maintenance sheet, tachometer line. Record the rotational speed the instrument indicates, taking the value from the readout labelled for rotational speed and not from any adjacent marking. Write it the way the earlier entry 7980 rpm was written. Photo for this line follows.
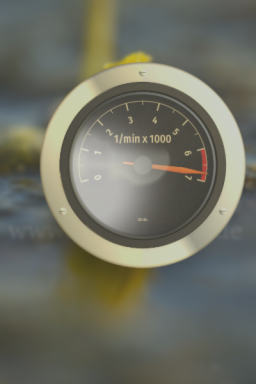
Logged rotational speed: 6750 rpm
